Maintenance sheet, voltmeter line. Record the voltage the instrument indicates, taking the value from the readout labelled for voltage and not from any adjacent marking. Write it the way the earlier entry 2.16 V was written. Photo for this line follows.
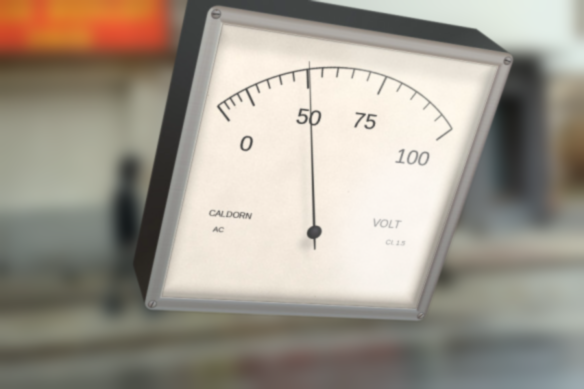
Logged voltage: 50 V
